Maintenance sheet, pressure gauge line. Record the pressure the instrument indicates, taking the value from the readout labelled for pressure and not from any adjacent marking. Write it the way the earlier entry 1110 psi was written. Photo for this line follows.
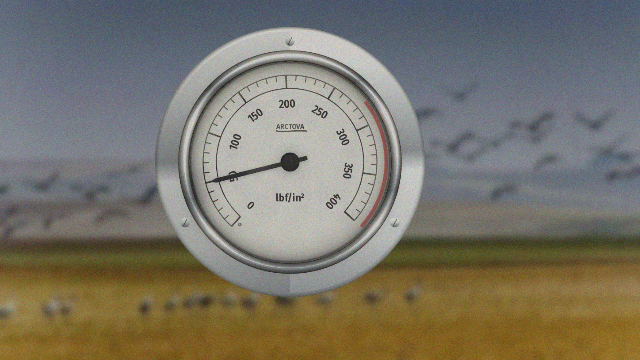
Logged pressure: 50 psi
